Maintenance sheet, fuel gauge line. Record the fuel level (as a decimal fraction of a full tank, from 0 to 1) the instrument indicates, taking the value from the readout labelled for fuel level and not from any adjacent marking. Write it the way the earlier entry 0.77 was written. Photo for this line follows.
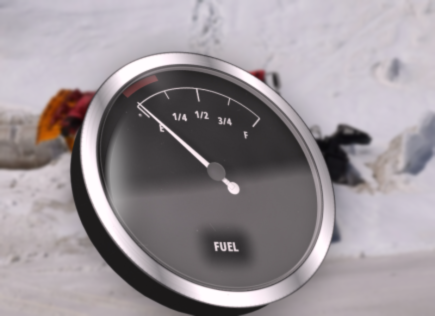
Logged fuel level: 0
